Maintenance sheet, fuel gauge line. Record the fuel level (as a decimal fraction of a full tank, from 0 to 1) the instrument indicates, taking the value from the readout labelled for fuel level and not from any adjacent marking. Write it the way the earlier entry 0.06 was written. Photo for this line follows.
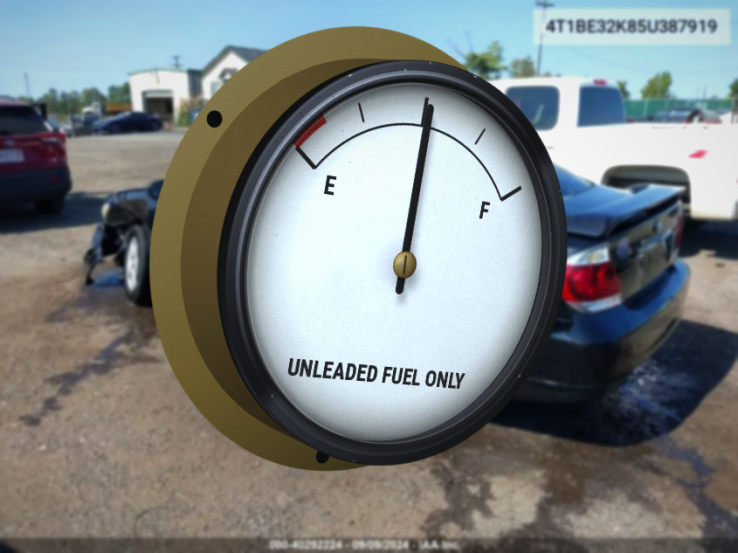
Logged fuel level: 0.5
